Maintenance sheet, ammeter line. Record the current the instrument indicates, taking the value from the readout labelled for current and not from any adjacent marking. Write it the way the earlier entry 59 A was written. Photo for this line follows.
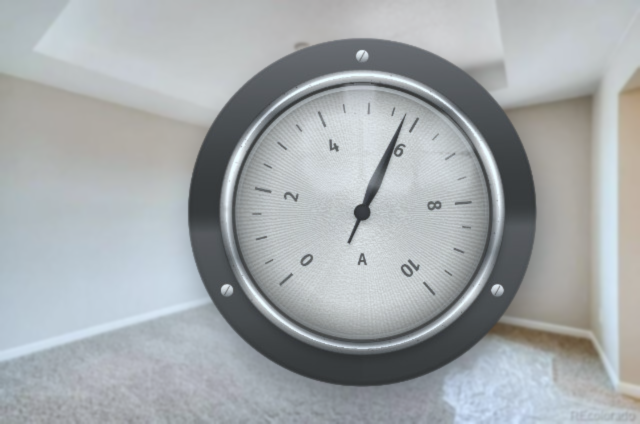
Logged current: 5.75 A
